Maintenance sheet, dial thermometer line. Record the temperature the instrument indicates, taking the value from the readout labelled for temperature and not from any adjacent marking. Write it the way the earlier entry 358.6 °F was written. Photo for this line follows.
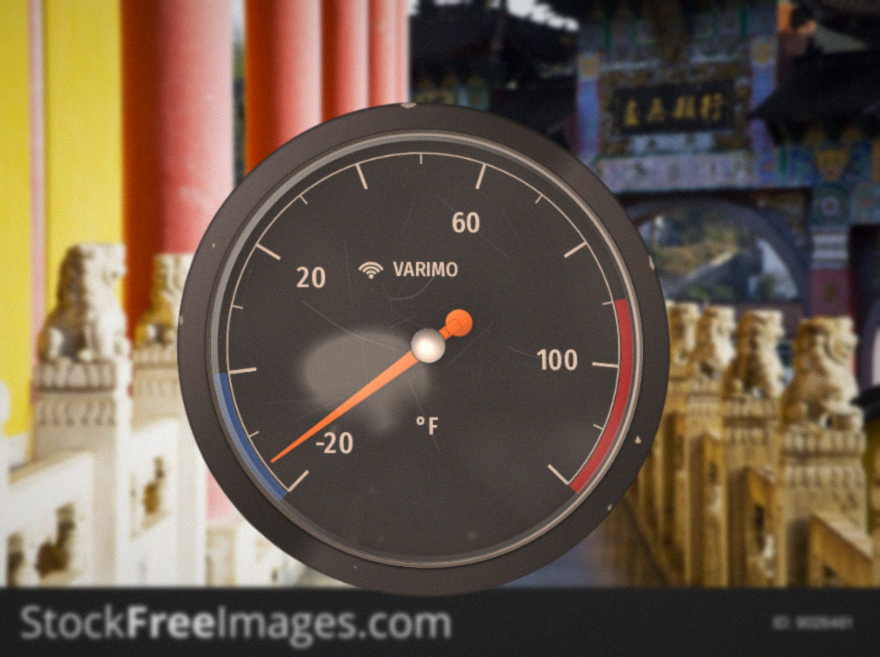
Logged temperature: -15 °F
